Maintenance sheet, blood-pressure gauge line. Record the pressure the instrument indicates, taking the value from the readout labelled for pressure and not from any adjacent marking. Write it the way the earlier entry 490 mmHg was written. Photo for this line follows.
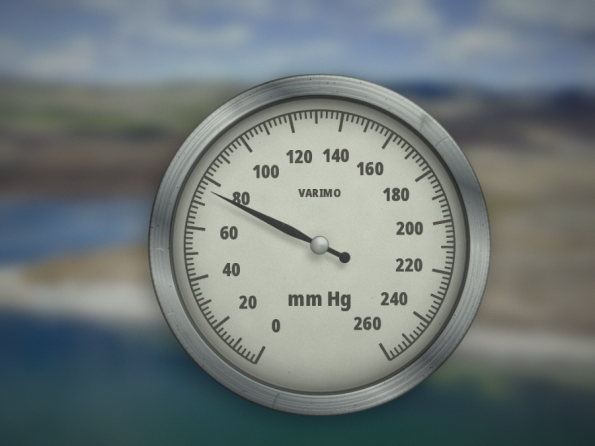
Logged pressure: 76 mmHg
